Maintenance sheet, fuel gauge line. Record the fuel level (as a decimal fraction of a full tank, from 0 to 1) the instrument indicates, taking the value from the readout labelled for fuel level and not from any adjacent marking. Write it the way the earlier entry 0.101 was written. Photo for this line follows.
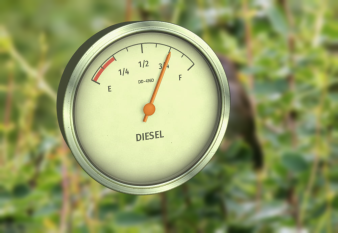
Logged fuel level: 0.75
